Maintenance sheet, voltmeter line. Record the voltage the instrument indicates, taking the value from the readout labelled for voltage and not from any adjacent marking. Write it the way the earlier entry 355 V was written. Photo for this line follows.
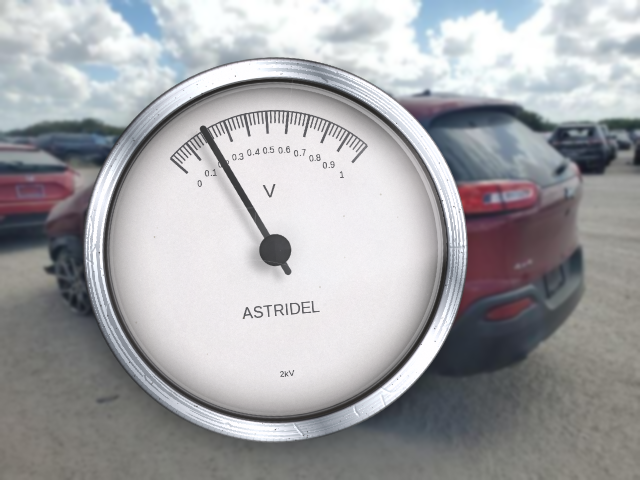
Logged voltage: 0.2 V
